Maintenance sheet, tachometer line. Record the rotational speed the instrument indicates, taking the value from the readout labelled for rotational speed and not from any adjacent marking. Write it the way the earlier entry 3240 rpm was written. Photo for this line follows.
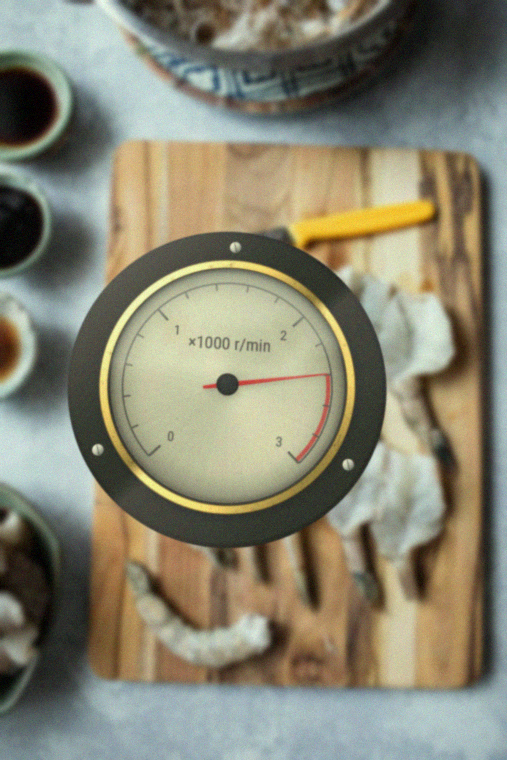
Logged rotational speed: 2400 rpm
